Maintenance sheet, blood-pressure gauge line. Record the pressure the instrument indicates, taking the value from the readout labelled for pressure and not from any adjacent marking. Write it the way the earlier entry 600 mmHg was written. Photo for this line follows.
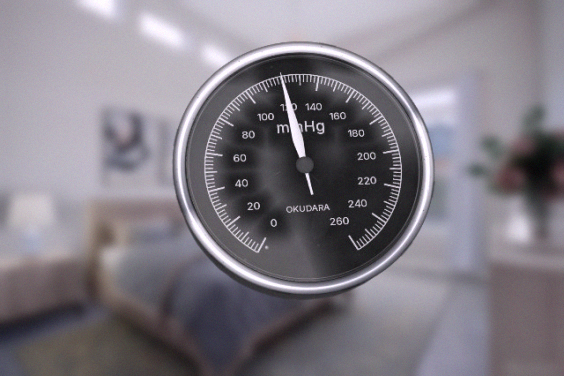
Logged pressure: 120 mmHg
